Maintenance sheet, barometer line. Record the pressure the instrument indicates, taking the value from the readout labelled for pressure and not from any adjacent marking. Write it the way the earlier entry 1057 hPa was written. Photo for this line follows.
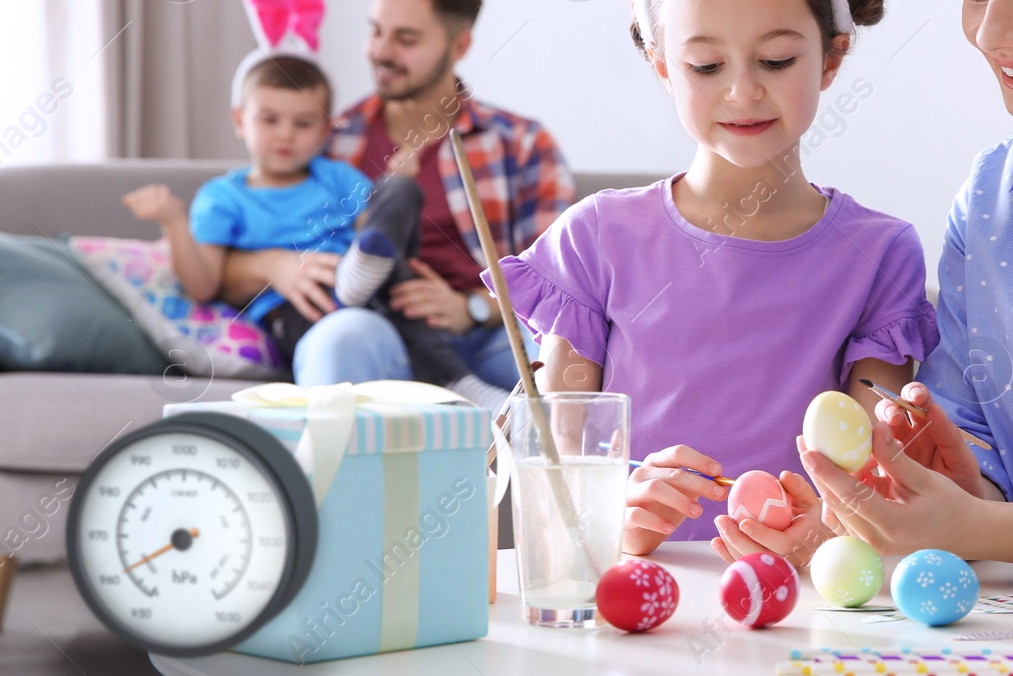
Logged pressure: 960 hPa
